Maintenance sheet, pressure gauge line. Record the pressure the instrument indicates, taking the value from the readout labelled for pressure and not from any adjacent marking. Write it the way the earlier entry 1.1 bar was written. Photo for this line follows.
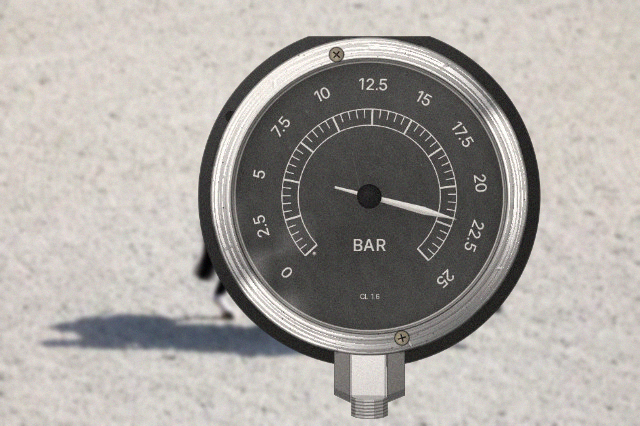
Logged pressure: 22 bar
